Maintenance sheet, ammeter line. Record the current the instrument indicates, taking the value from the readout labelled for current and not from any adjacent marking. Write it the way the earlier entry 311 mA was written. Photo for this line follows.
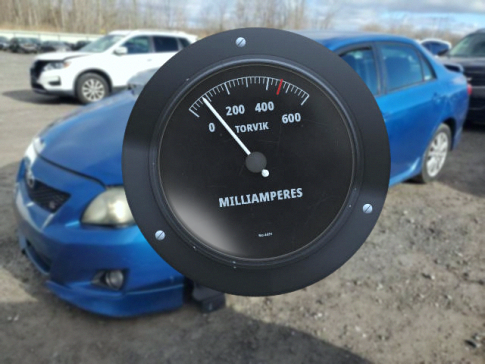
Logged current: 80 mA
